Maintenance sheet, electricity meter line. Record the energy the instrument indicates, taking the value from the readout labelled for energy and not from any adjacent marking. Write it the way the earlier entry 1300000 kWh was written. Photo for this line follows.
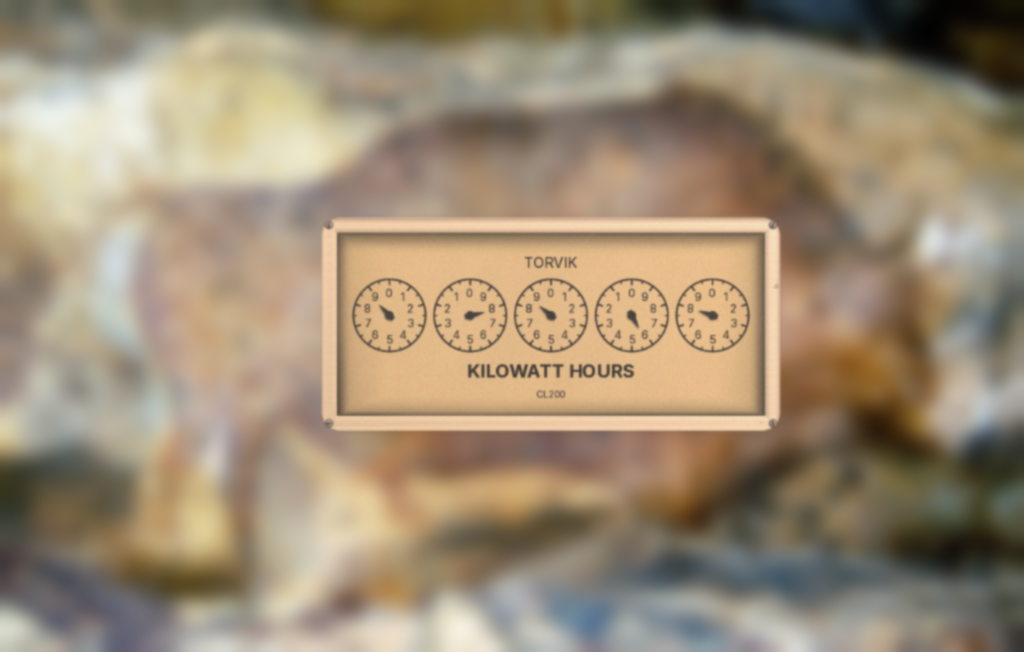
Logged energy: 87858 kWh
